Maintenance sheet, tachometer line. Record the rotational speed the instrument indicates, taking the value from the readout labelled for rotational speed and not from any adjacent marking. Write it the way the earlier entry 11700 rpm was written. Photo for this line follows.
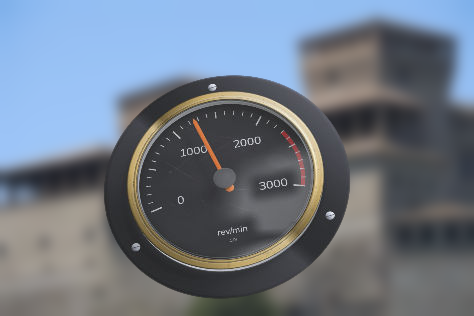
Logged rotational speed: 1250 rpm
